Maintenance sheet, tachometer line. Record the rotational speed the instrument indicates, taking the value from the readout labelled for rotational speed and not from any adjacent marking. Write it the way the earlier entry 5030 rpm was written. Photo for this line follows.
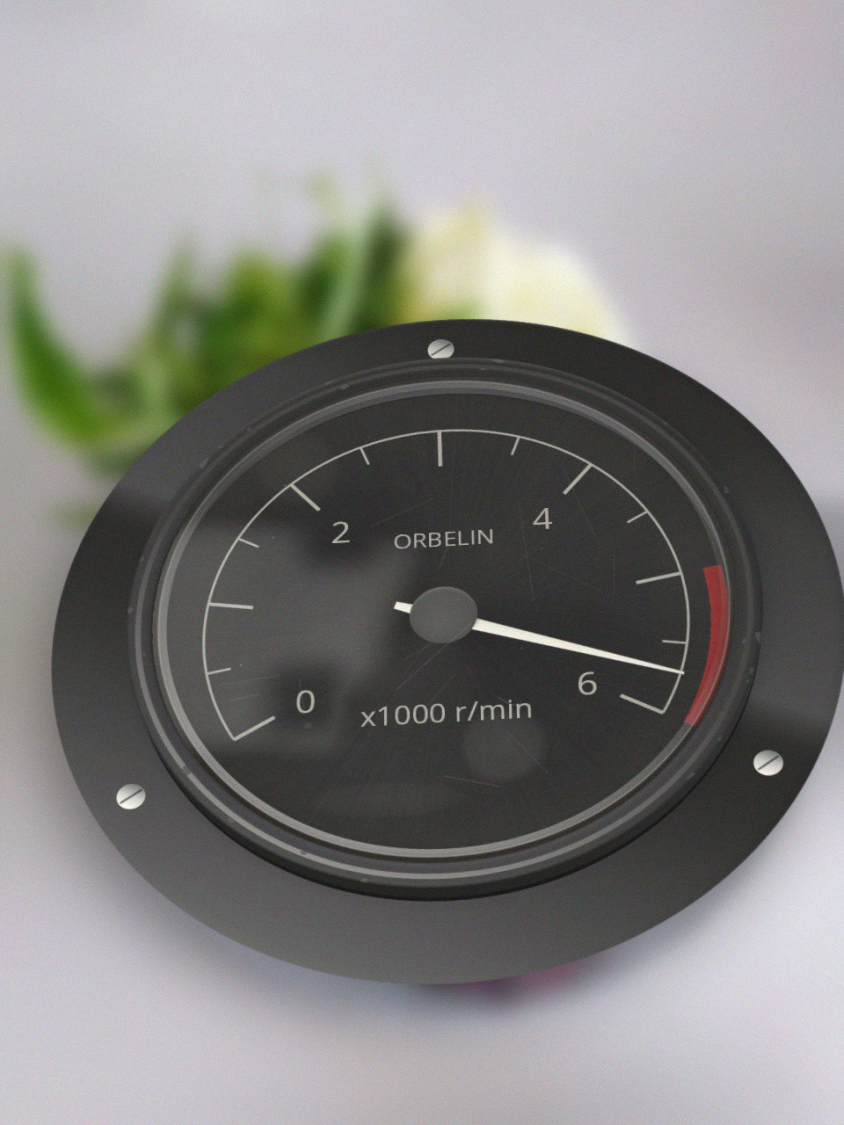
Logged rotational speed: 5750 rpm
